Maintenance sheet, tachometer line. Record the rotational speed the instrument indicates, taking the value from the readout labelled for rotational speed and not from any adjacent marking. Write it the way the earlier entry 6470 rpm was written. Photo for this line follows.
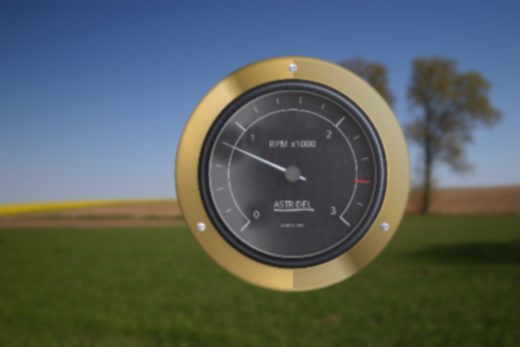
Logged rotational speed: 800 rpm
